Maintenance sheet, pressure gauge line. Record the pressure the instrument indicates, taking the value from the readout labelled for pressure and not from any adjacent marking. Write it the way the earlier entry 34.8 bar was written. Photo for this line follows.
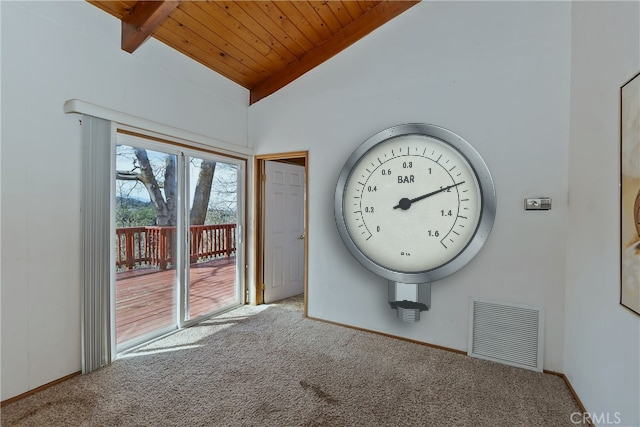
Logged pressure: 1.2 bar
